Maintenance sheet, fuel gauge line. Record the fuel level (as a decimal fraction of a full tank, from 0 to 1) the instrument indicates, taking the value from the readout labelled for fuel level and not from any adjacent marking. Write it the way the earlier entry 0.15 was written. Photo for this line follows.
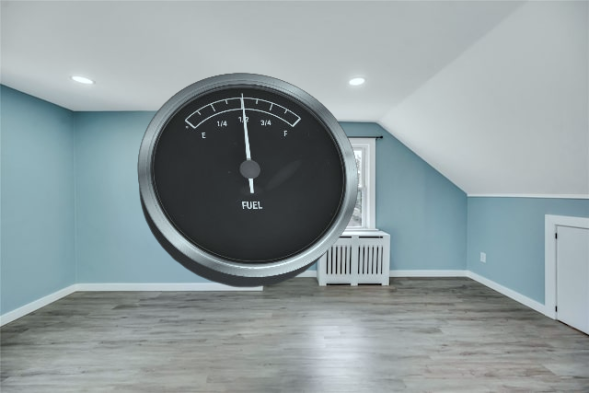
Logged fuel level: 0.5
